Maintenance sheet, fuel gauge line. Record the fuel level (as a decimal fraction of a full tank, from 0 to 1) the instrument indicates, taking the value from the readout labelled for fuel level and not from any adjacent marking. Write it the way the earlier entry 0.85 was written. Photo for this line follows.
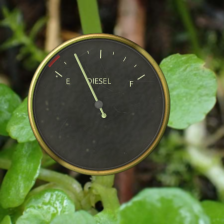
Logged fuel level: 0.25
